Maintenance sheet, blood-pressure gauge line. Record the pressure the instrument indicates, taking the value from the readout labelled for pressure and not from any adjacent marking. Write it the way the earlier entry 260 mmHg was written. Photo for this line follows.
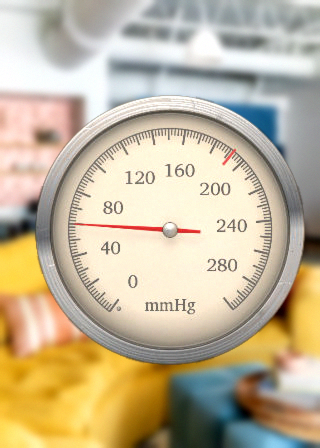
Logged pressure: 60 mmHg
